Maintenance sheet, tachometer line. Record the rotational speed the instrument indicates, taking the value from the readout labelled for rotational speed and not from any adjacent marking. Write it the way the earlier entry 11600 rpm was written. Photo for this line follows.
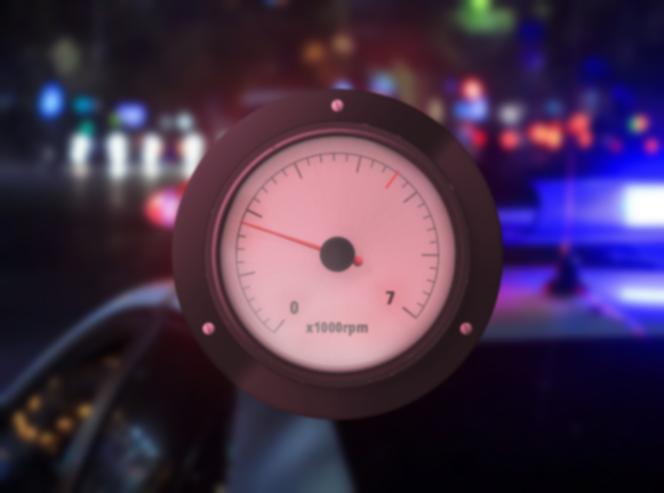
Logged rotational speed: 1800 rpm
